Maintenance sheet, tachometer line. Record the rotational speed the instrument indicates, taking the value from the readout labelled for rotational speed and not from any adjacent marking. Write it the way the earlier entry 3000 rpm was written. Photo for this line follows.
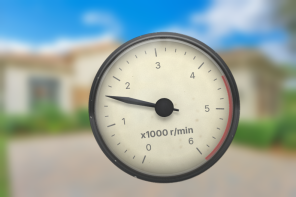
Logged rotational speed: 1600 rpm
